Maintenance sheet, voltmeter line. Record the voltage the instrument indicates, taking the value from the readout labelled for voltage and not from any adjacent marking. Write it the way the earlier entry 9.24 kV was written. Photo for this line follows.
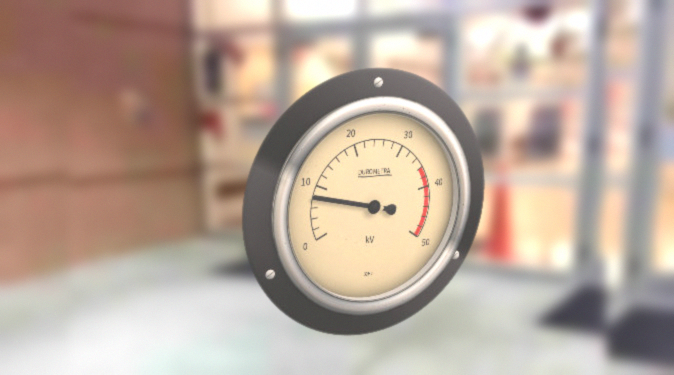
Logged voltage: 8 kV
